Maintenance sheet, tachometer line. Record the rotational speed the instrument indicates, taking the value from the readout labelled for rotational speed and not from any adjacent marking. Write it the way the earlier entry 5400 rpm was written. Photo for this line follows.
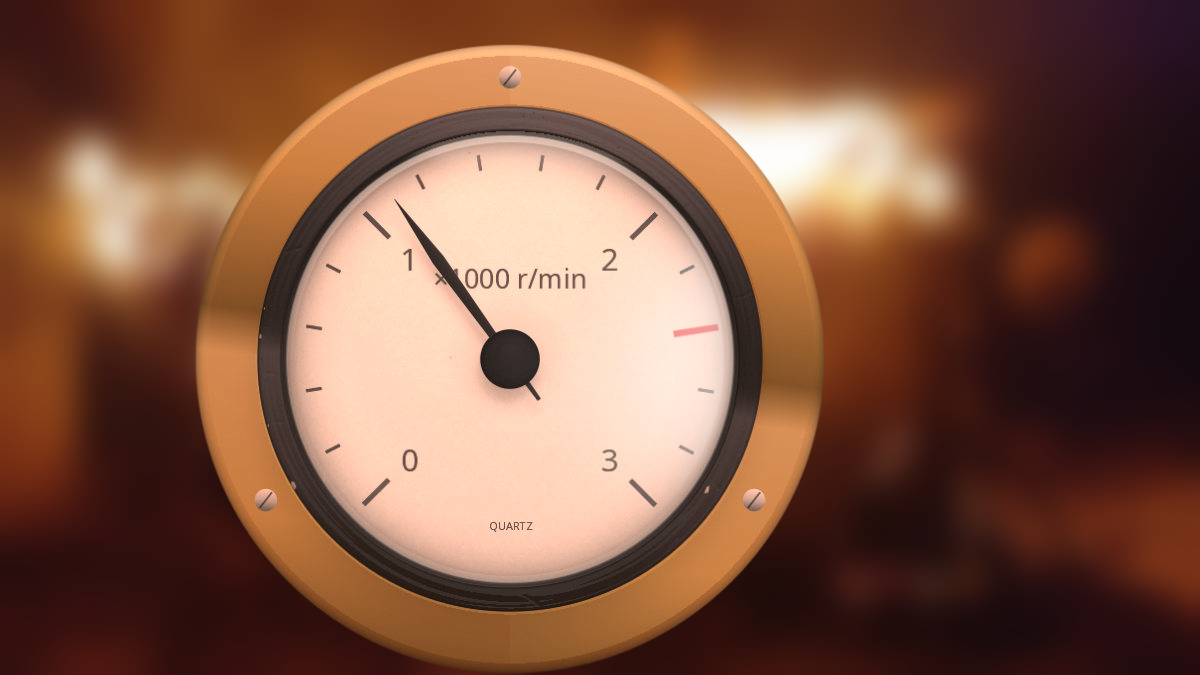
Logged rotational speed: 1100 rpm
